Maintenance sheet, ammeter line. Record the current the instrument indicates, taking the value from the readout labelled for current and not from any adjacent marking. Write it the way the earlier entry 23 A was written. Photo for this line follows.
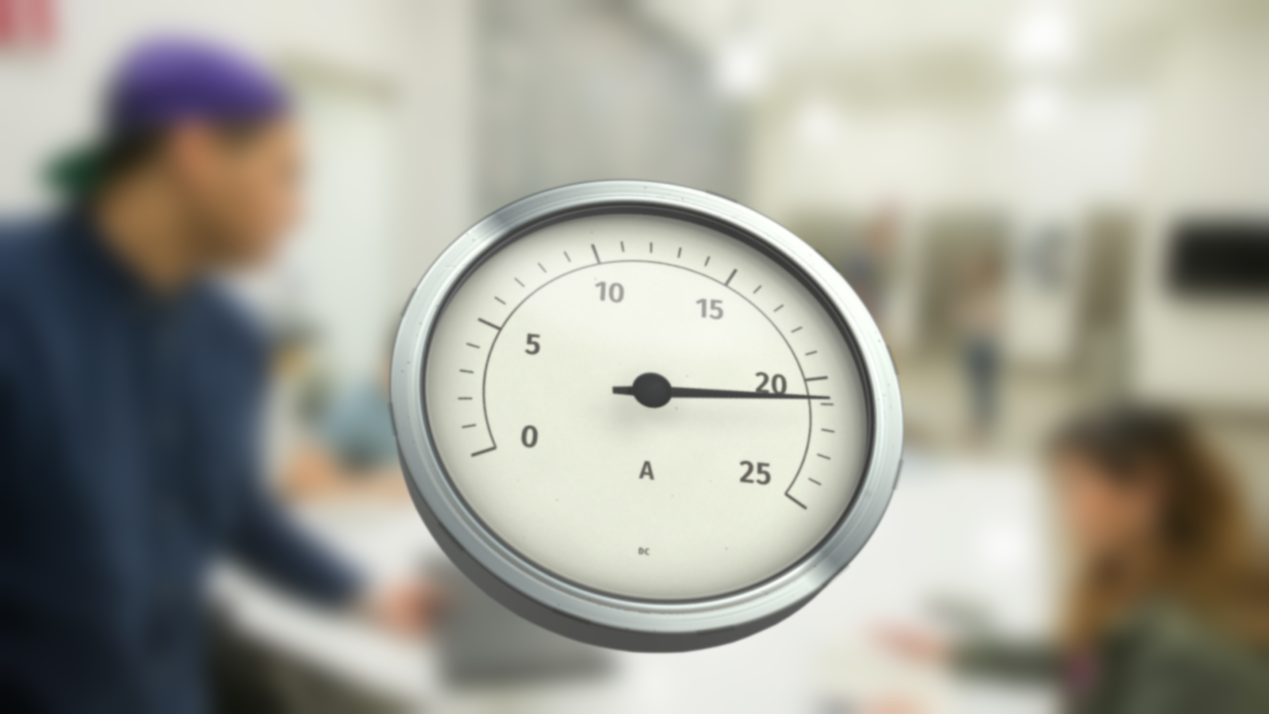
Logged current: 21 A
